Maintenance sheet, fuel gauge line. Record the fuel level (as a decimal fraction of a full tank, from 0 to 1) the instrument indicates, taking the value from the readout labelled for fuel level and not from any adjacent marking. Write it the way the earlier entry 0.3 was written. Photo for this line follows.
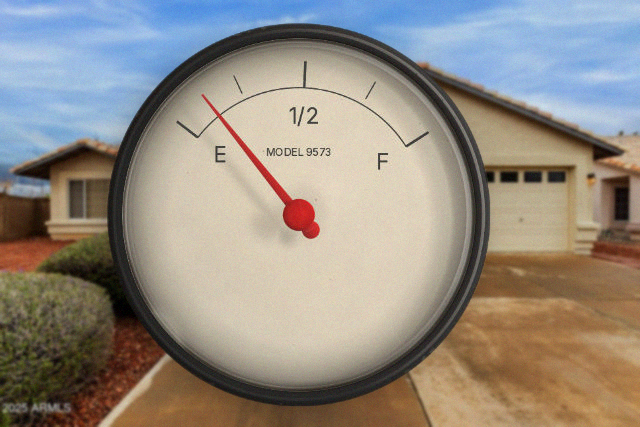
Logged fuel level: 0.125
